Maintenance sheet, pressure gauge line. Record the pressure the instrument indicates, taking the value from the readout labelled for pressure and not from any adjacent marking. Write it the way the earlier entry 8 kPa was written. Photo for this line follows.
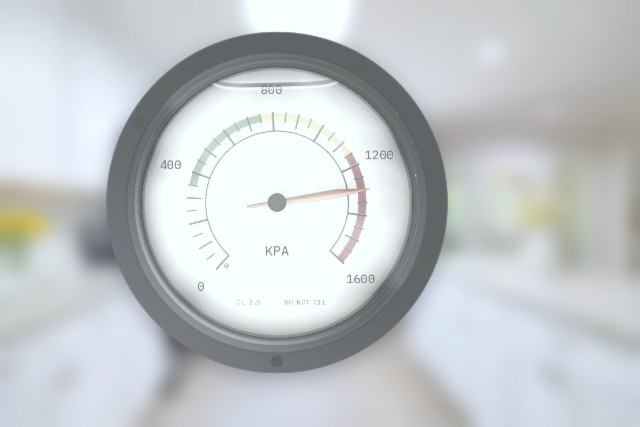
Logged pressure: 1300 kPa
